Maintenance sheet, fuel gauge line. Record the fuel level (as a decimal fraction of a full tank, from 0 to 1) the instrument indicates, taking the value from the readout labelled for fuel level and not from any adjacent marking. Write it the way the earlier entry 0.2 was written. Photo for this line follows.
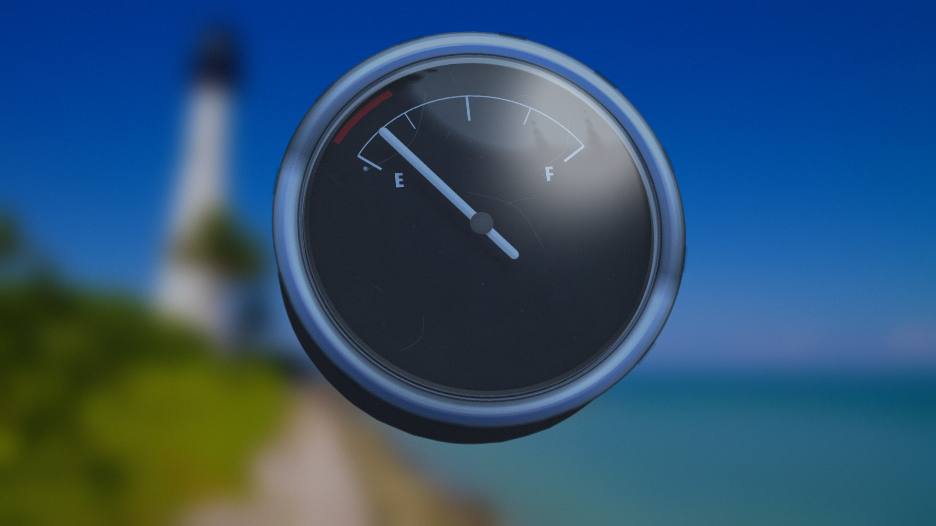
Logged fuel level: 0.125
